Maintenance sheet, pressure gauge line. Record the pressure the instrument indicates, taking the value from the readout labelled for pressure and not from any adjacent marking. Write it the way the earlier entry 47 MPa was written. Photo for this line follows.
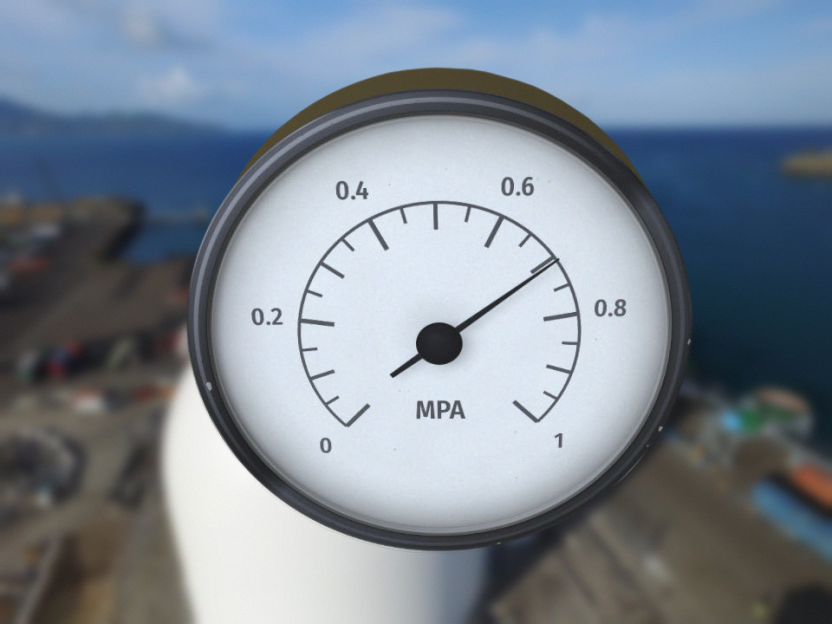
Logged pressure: 0.7 MPa
